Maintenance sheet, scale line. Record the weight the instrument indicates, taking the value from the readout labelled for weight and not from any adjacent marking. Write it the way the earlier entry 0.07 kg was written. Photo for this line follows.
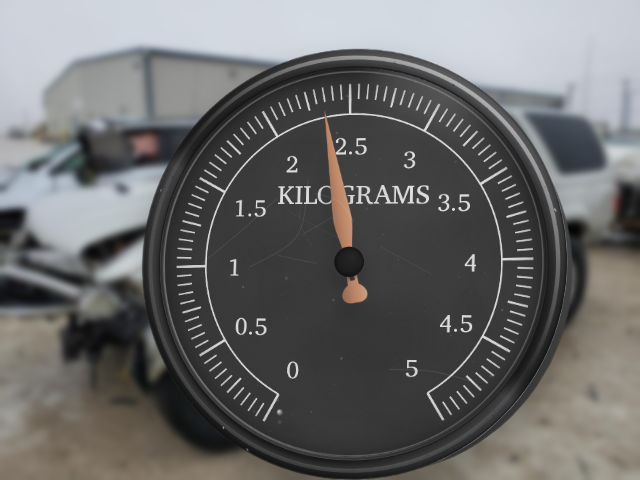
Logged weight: 2.35 kg
